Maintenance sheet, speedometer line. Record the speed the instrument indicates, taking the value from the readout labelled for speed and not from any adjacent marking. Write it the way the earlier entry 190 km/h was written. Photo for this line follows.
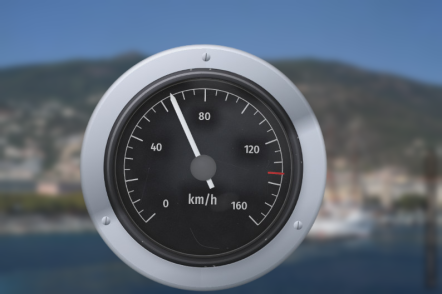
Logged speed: 65 km/h
